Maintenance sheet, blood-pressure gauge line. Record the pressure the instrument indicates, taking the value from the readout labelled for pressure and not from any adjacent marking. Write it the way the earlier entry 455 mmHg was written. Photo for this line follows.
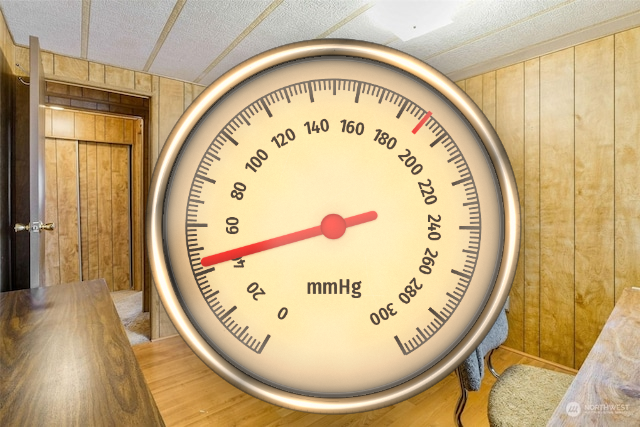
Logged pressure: 44 mmHg
